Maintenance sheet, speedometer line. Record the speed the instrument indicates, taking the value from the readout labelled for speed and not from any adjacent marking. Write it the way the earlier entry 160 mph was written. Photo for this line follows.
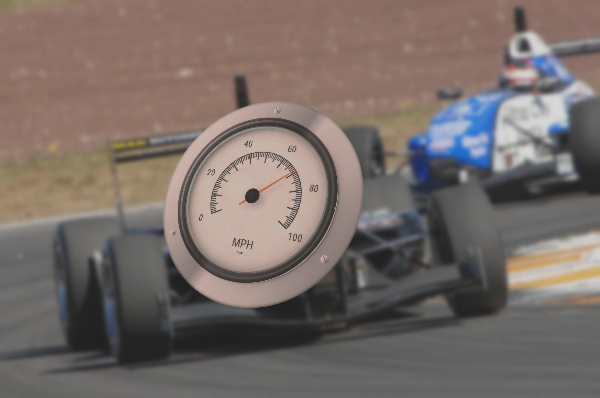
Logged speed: 70 mph
